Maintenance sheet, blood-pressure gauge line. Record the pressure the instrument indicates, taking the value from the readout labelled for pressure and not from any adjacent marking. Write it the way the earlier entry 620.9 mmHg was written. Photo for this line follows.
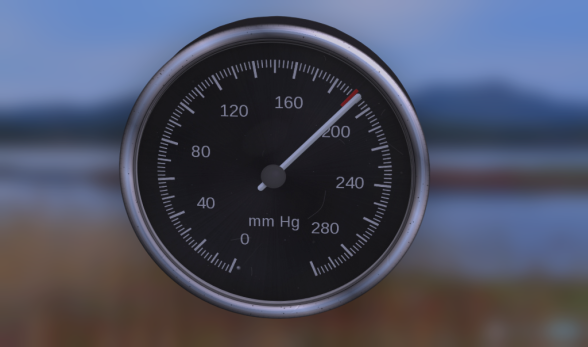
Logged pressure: 192 mmHg
